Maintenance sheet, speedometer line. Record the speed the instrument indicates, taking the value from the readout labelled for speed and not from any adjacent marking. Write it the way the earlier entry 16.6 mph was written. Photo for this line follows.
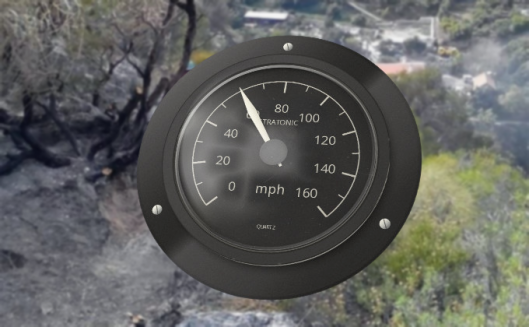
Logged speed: 60 mph
